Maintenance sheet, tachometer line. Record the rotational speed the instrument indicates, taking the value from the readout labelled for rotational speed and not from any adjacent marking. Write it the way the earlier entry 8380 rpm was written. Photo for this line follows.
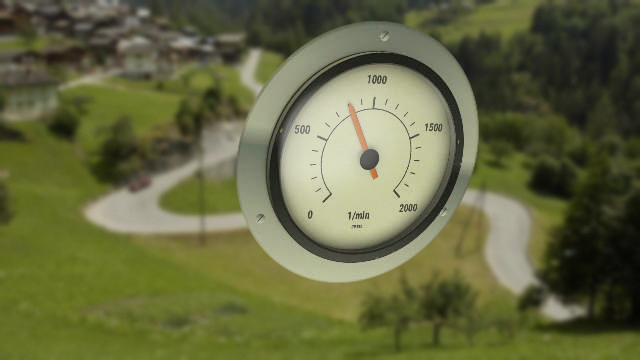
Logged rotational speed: 800 rpm
